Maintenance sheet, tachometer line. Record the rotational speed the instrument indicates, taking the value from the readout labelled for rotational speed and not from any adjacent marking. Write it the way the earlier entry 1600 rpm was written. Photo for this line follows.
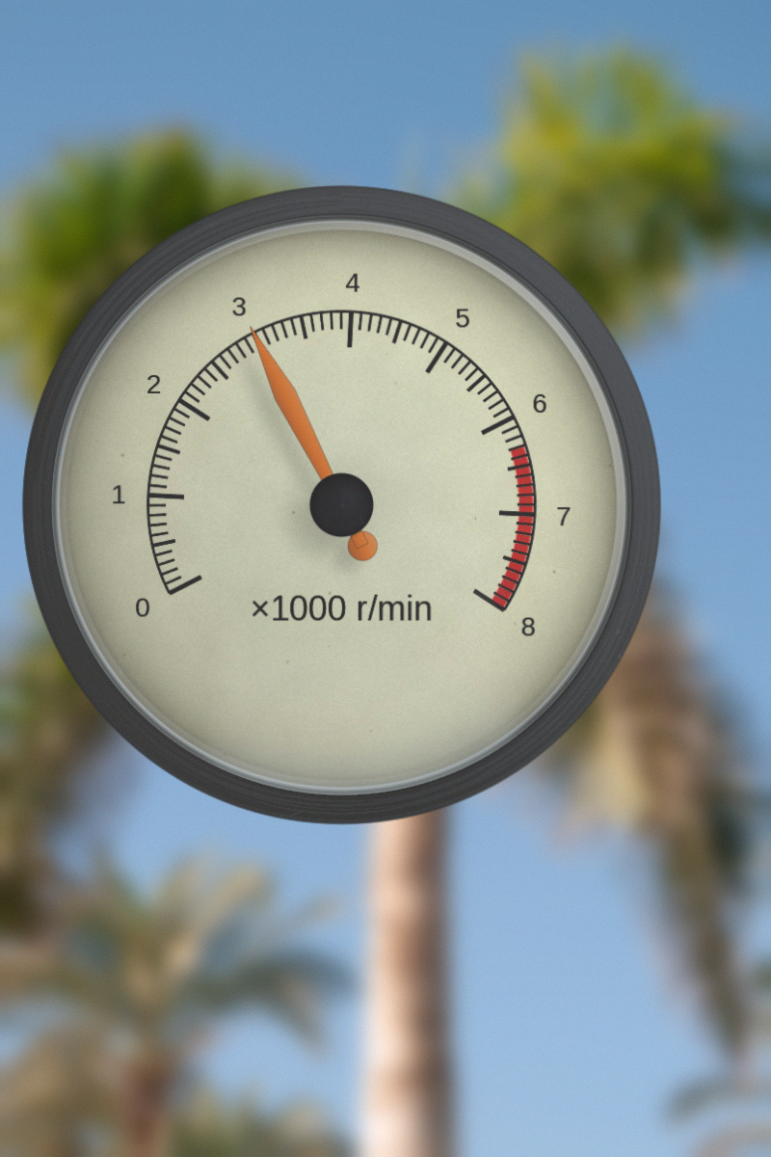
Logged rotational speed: 3000 rpm
